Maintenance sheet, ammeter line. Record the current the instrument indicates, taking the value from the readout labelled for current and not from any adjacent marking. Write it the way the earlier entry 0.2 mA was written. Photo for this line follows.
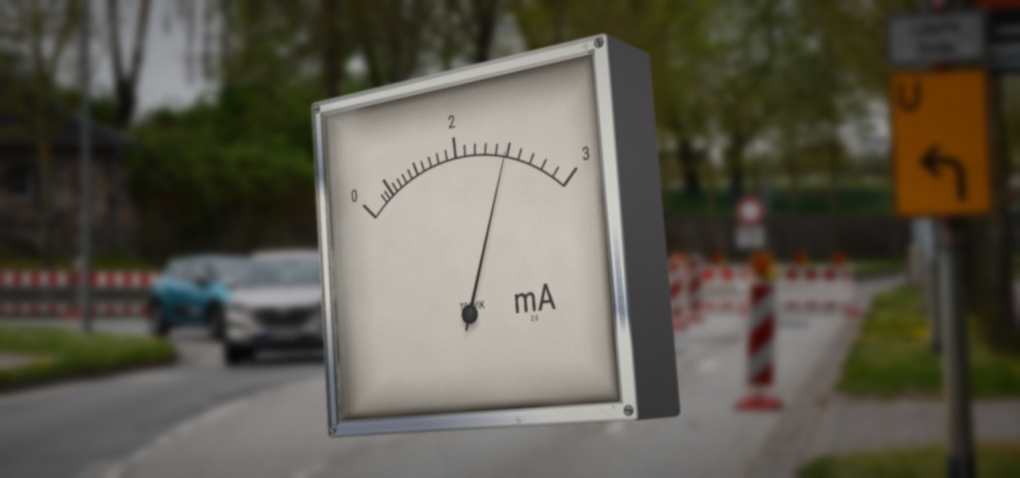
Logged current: 2.5 mA
